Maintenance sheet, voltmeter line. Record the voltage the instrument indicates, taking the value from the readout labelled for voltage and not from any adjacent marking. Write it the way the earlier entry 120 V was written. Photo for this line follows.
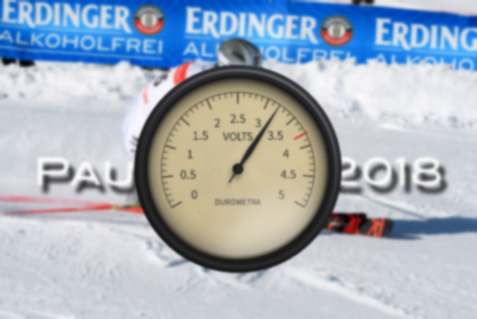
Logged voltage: 3.2 V
